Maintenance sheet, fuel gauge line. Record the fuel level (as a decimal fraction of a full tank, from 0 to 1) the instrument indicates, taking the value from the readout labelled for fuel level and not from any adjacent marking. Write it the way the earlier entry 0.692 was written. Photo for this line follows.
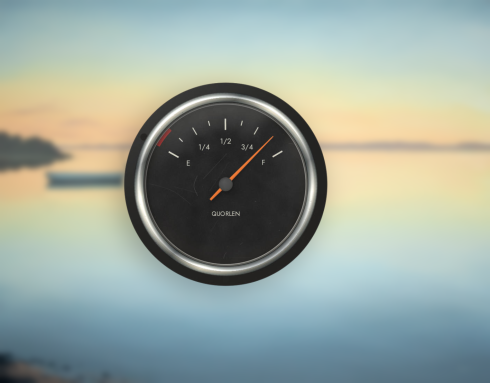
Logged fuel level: 0.875
